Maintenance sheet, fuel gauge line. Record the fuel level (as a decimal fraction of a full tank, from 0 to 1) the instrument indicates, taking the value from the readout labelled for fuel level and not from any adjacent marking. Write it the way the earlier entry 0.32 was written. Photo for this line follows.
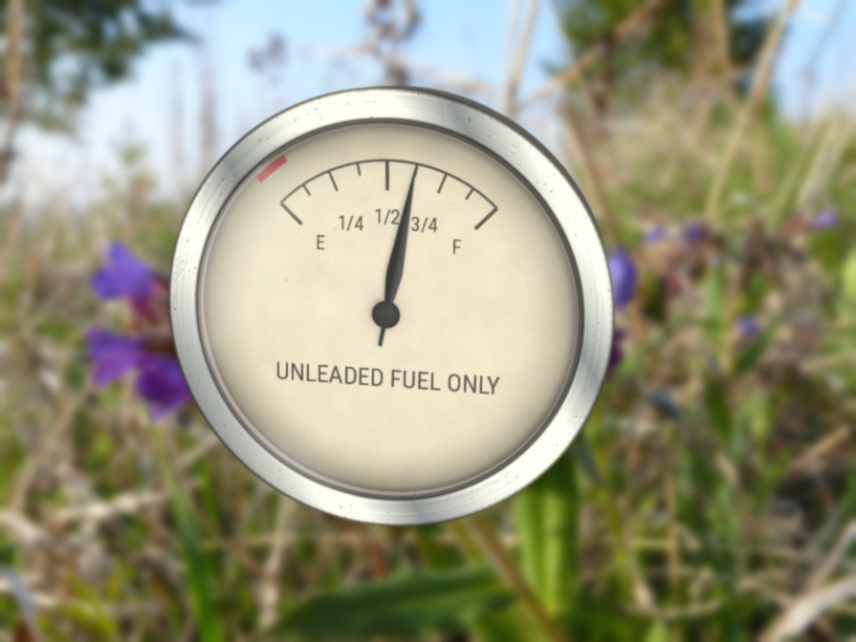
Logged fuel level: 0.625
